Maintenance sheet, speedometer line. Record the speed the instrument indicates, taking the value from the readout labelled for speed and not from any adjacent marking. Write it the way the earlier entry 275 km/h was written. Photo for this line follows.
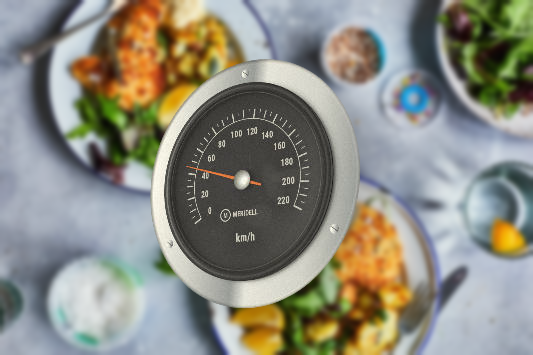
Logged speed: 45 km/h
